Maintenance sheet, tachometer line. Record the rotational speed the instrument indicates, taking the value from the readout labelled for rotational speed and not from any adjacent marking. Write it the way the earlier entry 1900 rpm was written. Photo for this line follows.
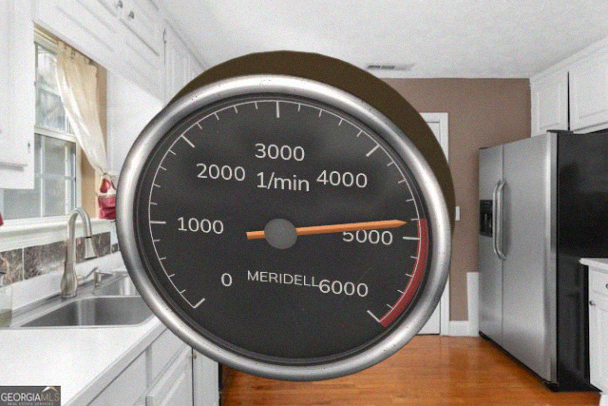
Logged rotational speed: 4800 rpm
